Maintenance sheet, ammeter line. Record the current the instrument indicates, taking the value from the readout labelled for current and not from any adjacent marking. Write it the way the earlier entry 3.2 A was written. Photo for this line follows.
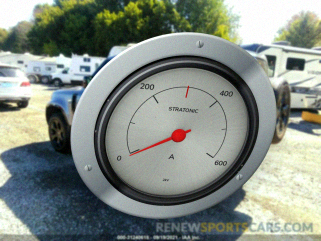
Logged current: 0 A
